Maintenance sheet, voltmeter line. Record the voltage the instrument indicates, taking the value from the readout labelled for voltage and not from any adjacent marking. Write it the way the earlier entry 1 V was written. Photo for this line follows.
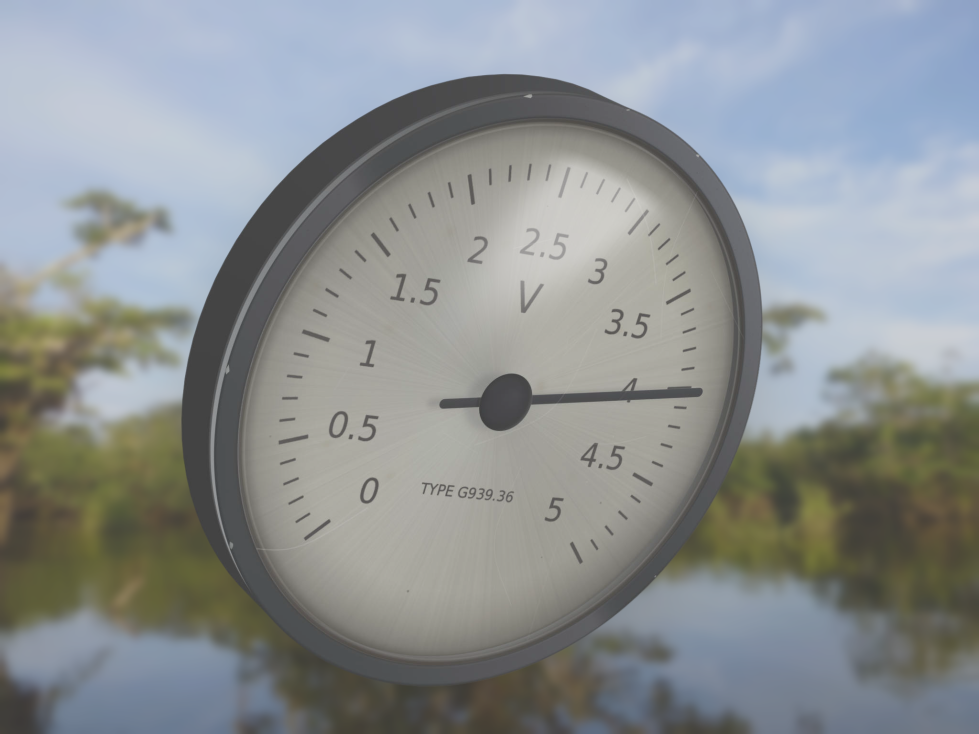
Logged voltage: 4 V
